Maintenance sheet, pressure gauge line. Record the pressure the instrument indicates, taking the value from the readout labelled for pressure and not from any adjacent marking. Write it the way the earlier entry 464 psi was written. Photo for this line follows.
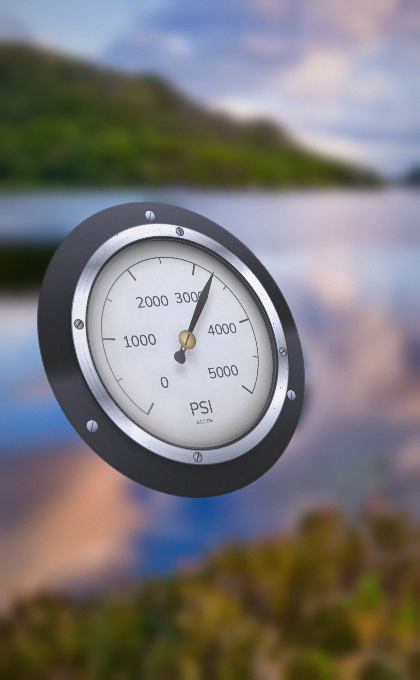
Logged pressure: 3250 psi
